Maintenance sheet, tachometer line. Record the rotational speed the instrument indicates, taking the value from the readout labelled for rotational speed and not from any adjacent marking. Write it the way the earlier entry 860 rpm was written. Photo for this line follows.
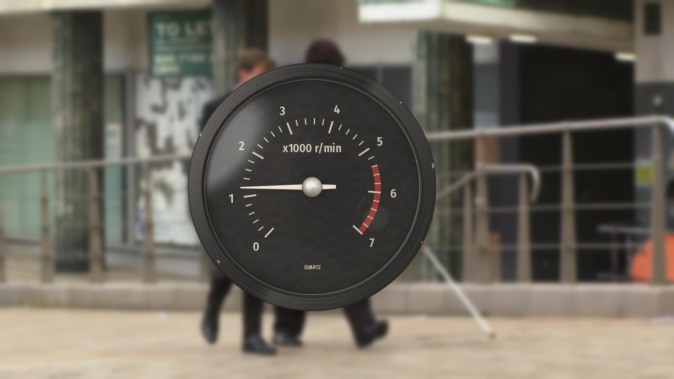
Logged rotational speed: 1200 rpm
